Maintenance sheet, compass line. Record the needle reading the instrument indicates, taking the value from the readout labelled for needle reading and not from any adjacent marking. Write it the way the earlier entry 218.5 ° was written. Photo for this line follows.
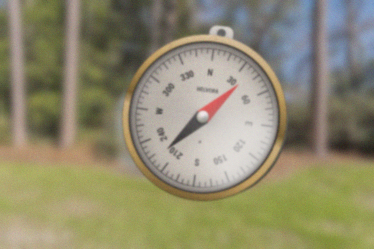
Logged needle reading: 40 °
